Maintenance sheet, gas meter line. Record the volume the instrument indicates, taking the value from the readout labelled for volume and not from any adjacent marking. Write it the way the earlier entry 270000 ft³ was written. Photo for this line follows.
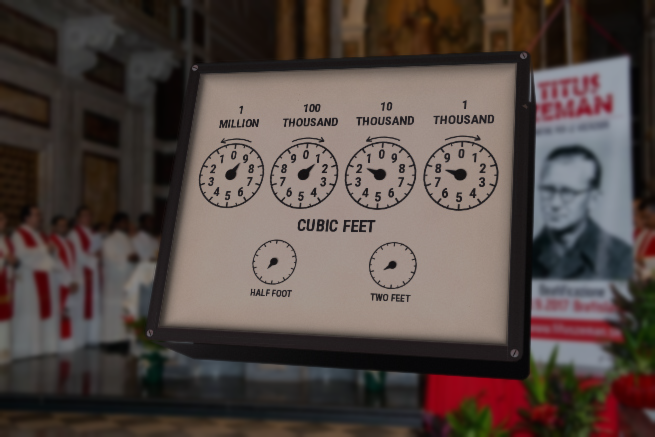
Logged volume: 911800 ft³
